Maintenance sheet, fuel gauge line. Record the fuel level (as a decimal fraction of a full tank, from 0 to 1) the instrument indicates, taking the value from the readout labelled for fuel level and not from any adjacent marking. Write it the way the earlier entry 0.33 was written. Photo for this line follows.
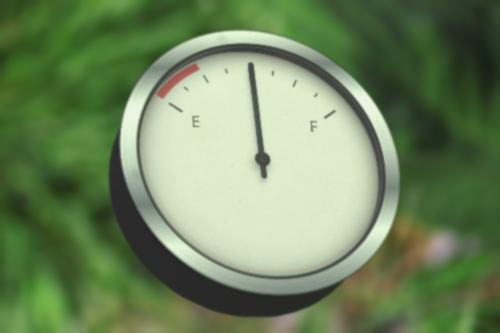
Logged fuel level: 0.5
